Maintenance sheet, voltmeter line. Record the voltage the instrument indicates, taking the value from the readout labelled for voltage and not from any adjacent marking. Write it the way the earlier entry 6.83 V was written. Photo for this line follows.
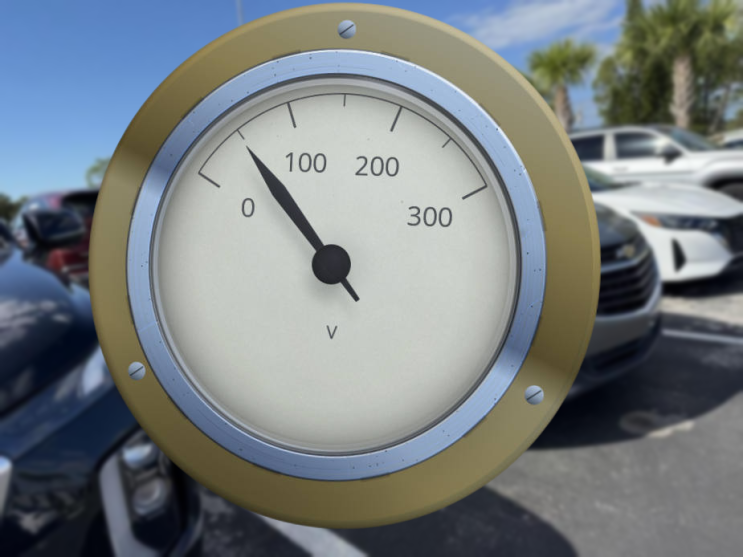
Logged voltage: 50 V
